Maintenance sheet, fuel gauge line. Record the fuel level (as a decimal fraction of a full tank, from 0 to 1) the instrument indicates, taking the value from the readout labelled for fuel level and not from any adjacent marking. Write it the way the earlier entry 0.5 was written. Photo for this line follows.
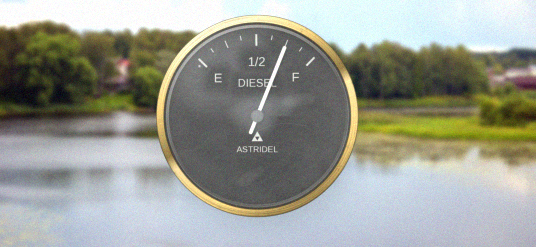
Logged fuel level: 0.75
